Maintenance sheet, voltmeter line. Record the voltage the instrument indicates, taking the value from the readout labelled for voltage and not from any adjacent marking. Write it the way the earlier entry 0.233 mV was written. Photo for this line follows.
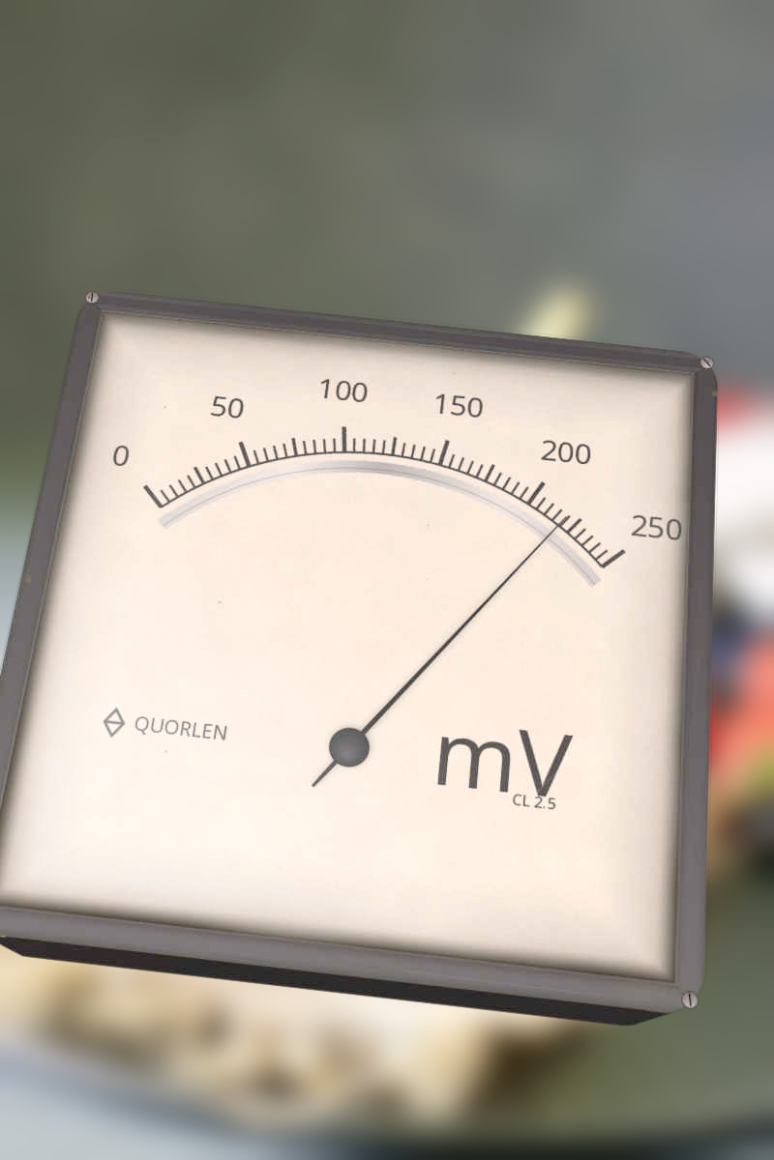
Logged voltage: 220 mV
